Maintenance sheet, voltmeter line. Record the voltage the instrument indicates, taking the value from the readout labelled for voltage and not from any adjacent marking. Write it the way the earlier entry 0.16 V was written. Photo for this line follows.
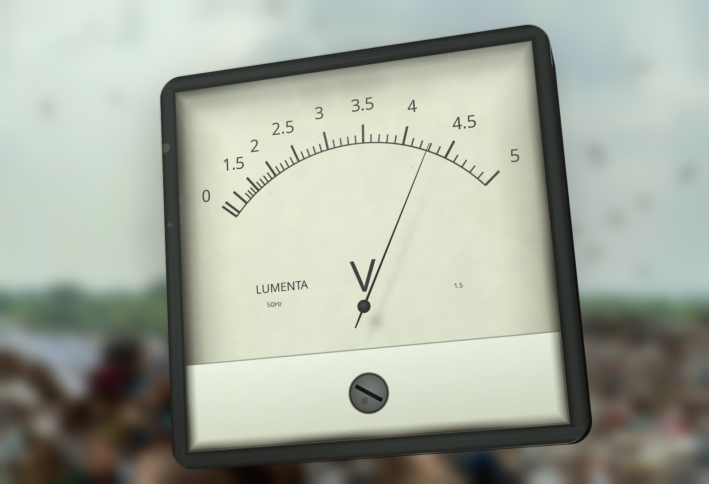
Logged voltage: 4.3 V
